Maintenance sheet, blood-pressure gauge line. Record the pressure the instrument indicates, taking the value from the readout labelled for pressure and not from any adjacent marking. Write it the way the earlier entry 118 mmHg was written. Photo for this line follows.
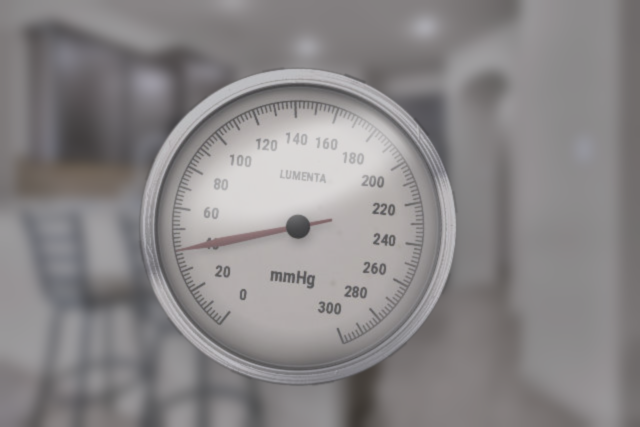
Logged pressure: 40 mmHg
